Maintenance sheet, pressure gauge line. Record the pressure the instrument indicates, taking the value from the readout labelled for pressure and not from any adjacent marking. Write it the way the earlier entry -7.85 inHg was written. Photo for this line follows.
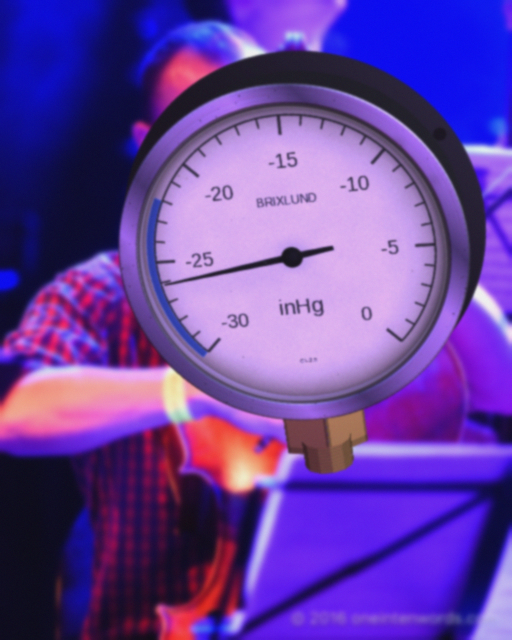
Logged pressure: -26 inHg
